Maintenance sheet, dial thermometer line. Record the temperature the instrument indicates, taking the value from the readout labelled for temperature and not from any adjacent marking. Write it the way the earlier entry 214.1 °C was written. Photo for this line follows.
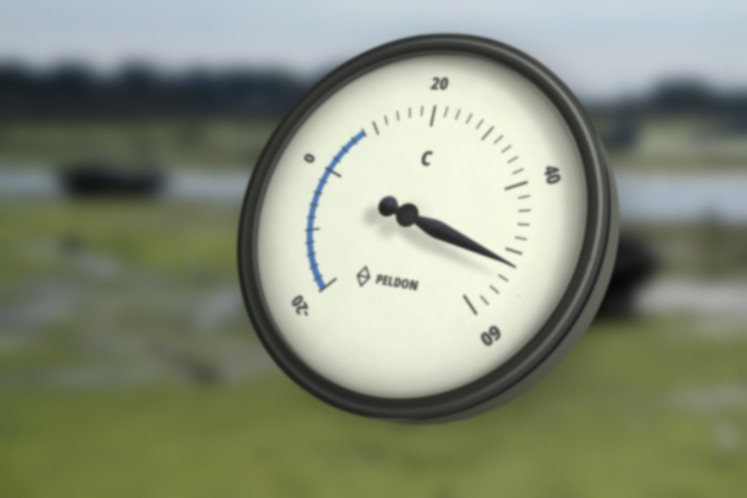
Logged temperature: 52 °C
